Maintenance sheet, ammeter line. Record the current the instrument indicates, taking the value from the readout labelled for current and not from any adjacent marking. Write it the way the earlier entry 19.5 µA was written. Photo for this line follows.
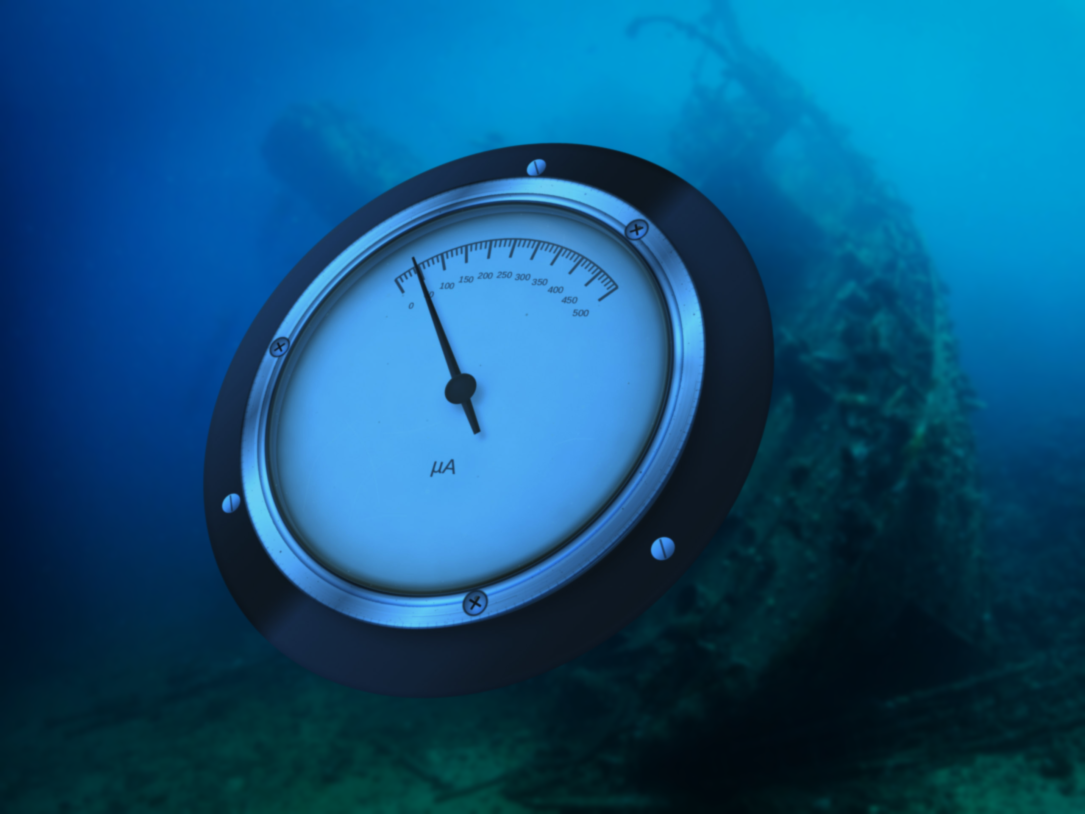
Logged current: 50 µA
